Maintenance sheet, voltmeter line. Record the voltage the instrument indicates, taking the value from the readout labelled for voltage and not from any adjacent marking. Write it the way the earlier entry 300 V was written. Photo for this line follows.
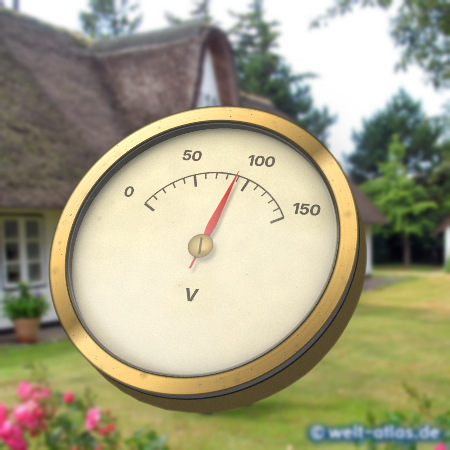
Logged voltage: 90 V
